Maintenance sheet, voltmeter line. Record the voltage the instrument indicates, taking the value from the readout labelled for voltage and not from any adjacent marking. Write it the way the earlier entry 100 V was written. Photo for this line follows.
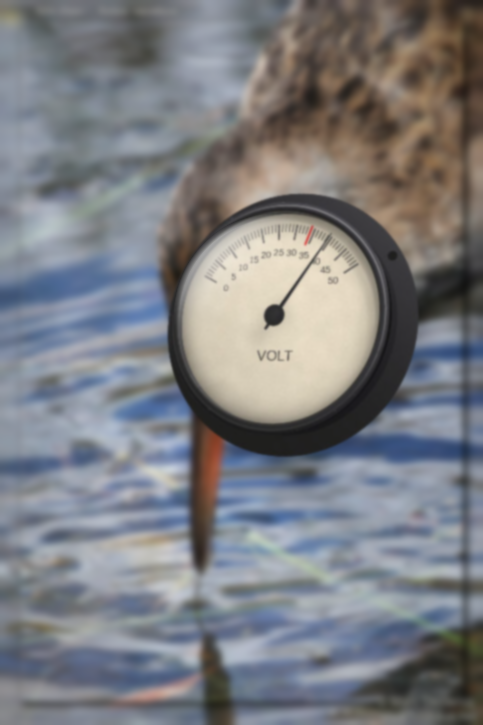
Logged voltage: 40 V
